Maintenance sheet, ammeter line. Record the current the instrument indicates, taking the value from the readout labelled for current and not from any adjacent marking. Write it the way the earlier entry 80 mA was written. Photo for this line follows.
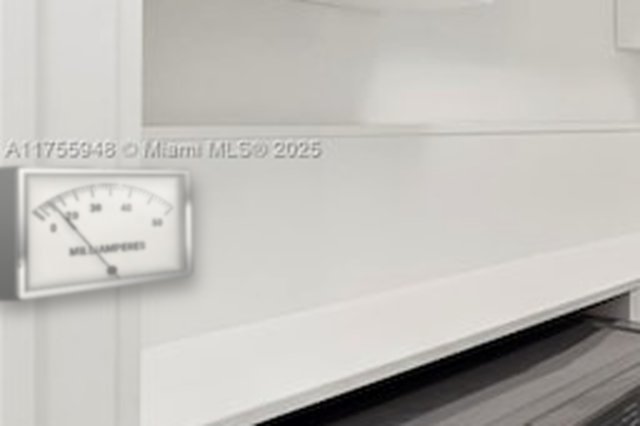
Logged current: 15 mA
